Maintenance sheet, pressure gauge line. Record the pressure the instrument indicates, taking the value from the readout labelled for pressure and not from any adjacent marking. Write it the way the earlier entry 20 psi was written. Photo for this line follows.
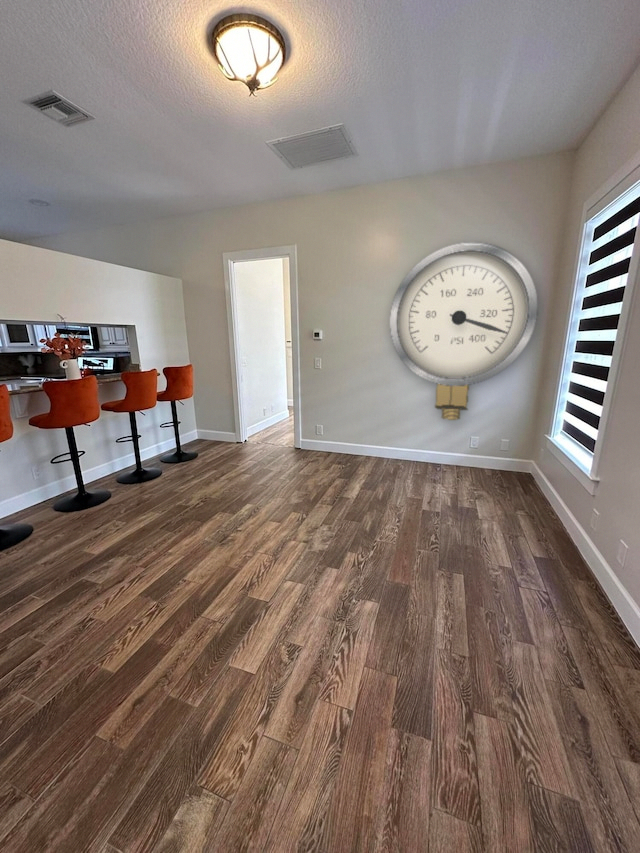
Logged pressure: 360 psi
